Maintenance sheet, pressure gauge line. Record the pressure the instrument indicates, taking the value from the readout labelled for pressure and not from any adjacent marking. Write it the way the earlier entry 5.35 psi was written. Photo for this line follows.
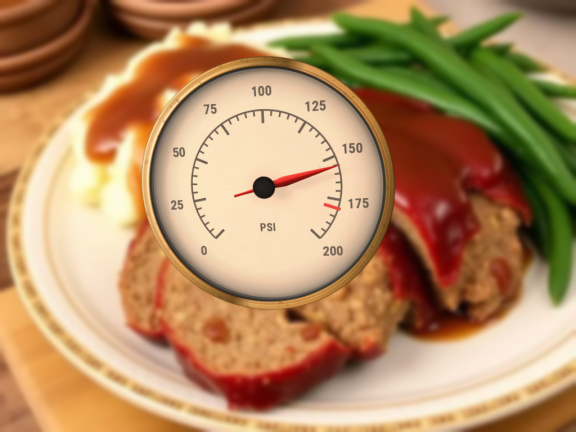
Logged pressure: 155 psi
